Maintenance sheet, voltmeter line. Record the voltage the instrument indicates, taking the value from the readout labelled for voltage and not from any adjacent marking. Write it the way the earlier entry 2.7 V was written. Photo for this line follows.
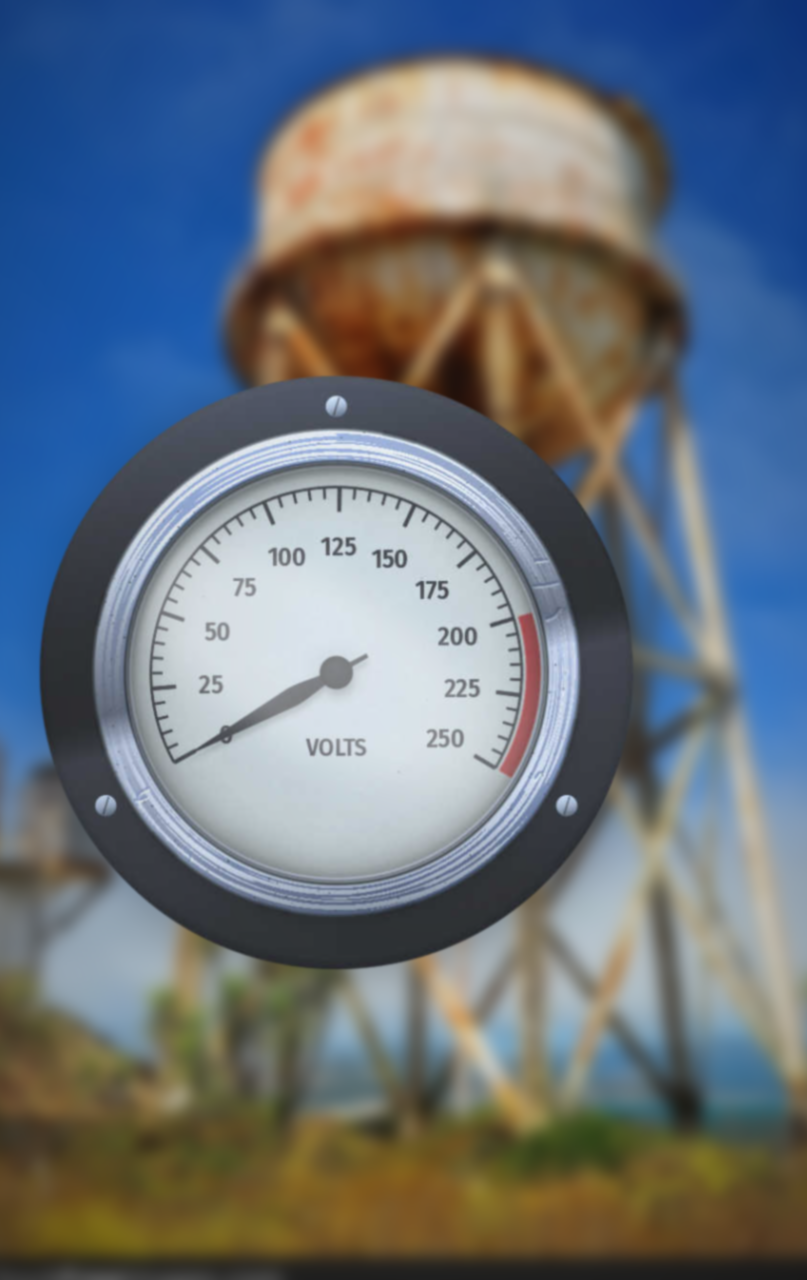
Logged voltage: 0 V
